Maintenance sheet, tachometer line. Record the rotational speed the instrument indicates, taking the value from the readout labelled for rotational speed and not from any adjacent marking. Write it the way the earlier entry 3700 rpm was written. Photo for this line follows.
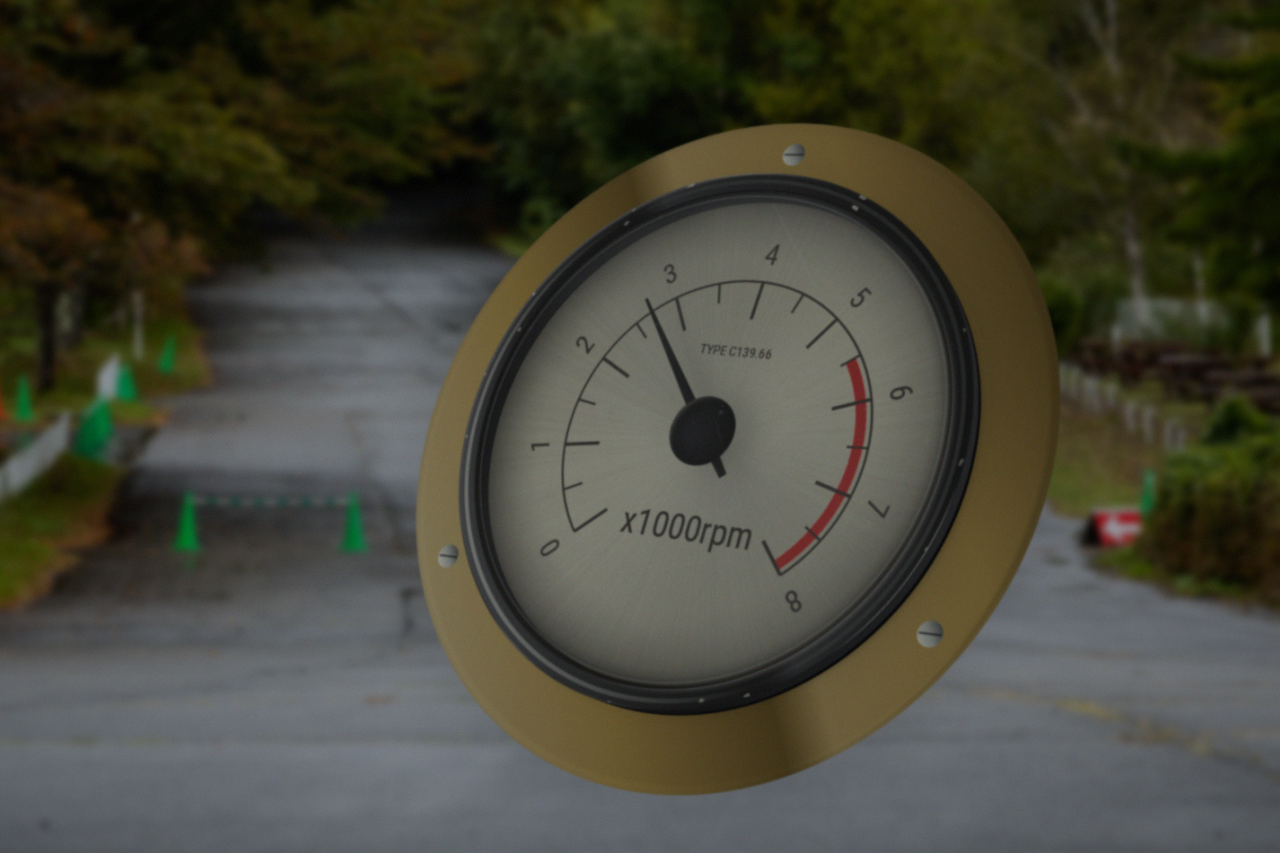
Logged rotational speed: 2750 rpm
